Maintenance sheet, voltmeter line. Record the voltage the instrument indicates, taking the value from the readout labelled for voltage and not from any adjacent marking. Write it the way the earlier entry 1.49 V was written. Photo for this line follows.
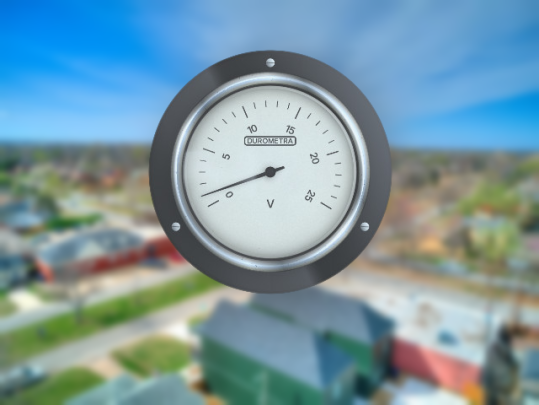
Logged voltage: 1 V
